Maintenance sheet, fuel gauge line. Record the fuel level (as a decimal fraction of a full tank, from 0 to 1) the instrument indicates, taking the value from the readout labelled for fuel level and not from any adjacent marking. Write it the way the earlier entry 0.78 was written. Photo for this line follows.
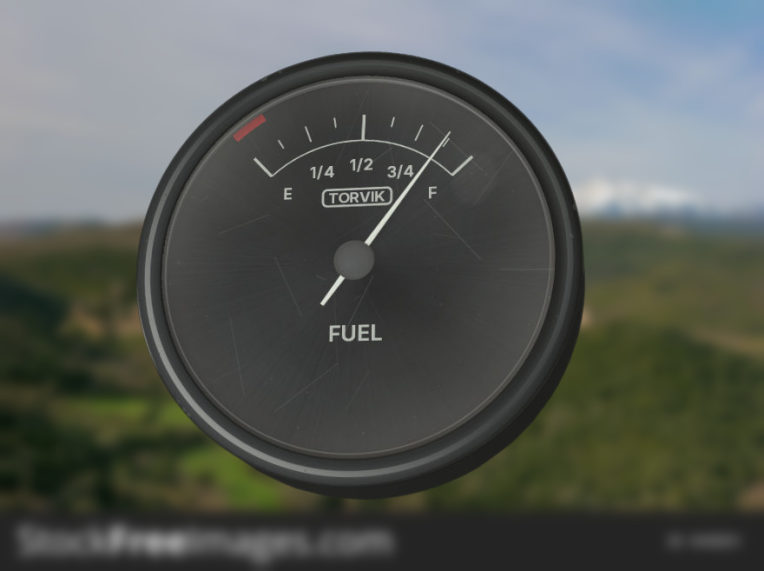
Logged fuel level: 0.875
